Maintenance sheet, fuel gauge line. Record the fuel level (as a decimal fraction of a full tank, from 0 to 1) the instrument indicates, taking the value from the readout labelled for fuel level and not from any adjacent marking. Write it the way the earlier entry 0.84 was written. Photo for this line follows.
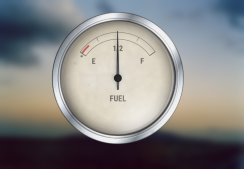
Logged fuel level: 0.5
